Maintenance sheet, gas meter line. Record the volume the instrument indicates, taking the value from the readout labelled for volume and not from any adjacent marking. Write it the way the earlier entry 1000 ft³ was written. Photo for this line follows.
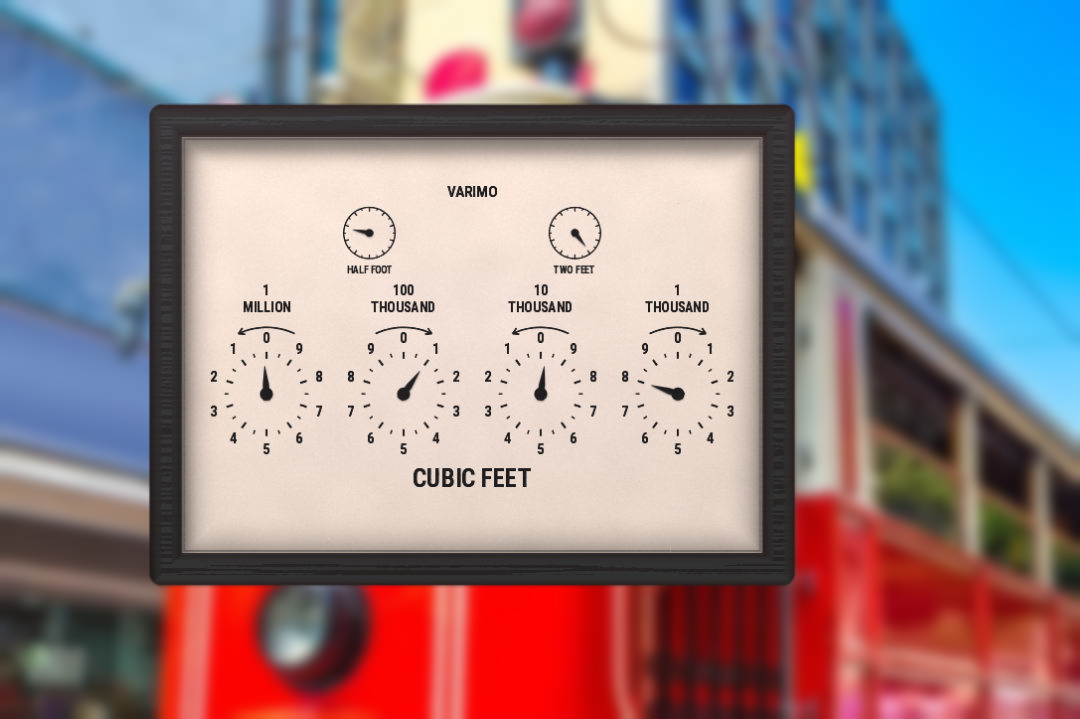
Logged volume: 9800 ft³
